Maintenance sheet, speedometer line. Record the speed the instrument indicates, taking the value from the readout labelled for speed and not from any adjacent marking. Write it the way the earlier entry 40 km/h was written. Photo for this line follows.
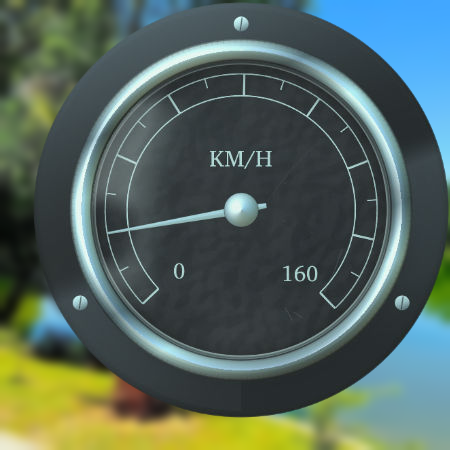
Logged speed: 20 km/h
